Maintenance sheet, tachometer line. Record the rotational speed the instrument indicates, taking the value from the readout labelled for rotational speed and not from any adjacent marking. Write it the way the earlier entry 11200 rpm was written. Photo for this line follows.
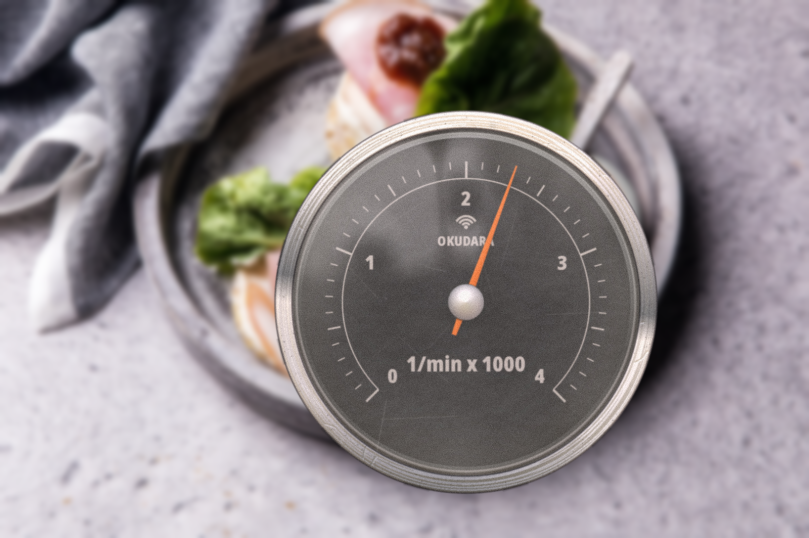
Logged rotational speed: 2300 rpm
